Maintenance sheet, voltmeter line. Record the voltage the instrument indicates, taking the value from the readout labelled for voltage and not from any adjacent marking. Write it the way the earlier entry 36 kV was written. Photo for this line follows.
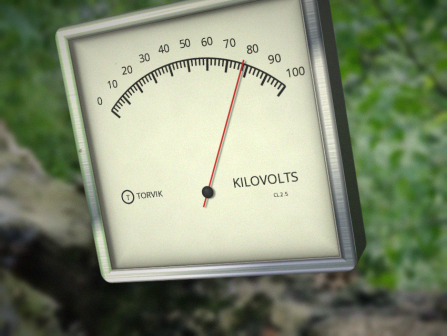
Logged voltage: 78 kV
